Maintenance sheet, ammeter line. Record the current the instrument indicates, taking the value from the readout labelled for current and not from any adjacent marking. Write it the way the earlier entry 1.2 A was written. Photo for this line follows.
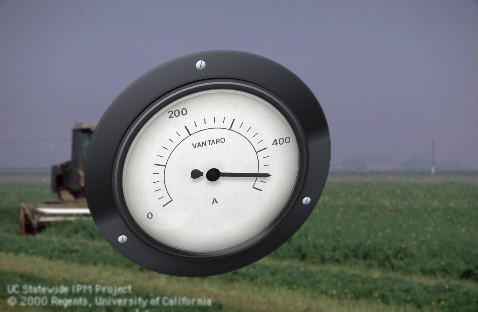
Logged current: 460 A
